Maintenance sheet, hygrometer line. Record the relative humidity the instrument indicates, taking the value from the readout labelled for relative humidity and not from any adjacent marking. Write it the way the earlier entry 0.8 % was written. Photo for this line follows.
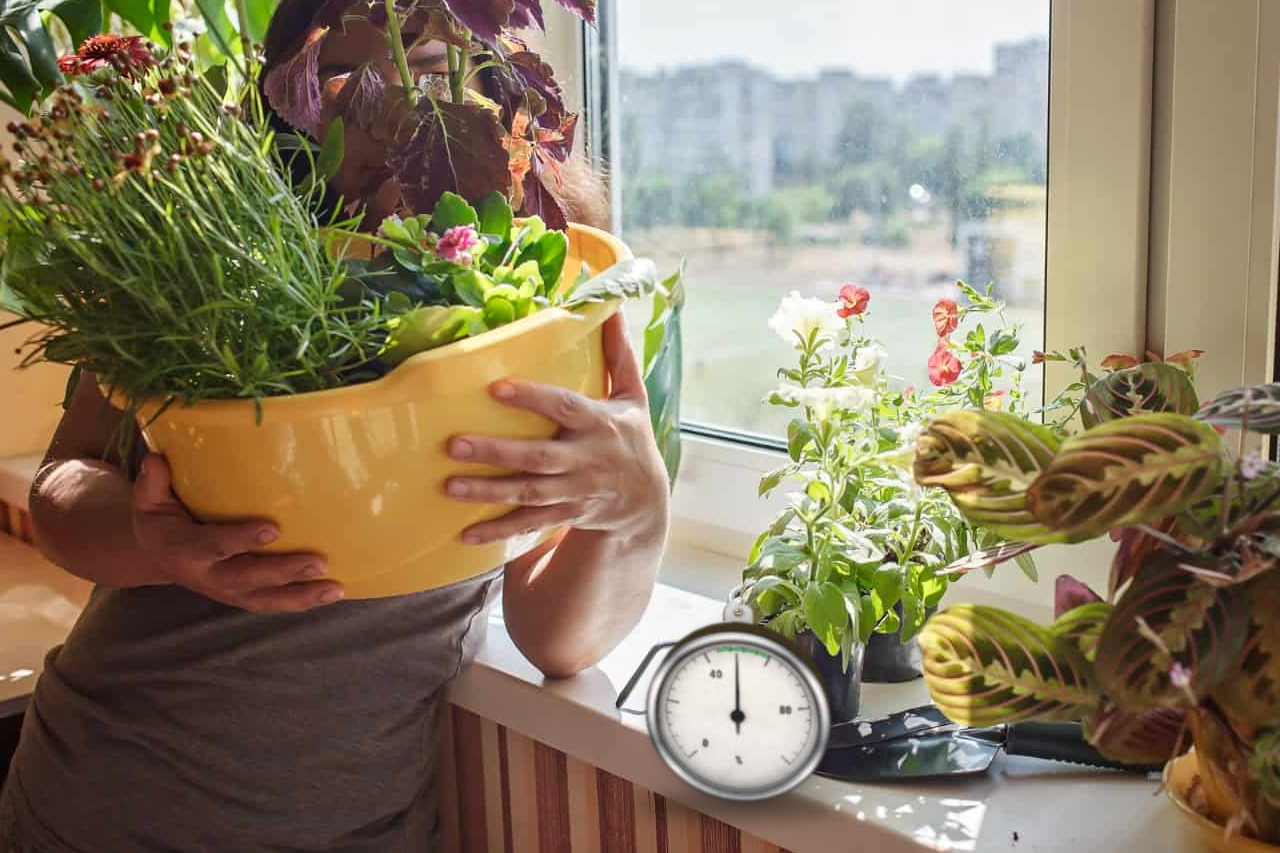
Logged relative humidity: 50 %
